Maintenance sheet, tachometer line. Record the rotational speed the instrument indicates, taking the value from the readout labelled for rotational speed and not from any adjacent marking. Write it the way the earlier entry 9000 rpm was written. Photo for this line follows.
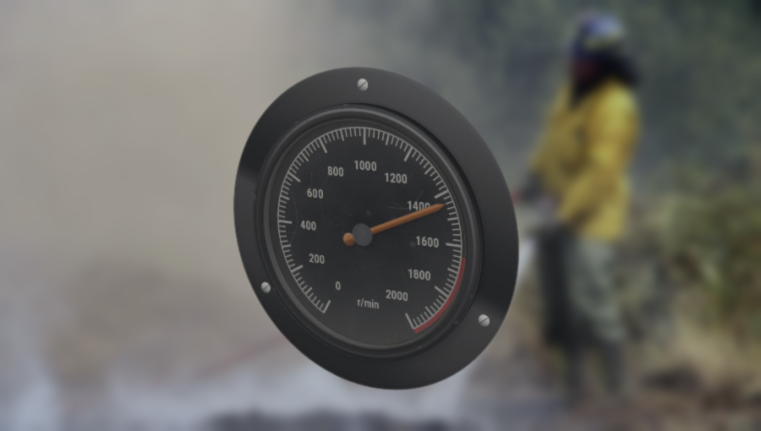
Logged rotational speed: 1440 rpm
